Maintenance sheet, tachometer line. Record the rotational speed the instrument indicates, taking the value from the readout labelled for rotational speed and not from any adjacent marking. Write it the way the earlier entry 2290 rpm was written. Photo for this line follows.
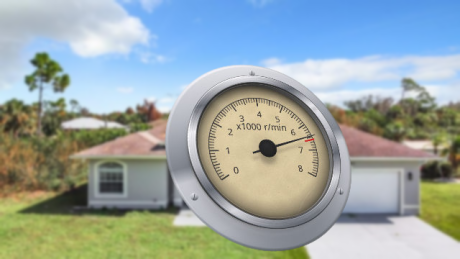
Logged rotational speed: 6500 rpm
